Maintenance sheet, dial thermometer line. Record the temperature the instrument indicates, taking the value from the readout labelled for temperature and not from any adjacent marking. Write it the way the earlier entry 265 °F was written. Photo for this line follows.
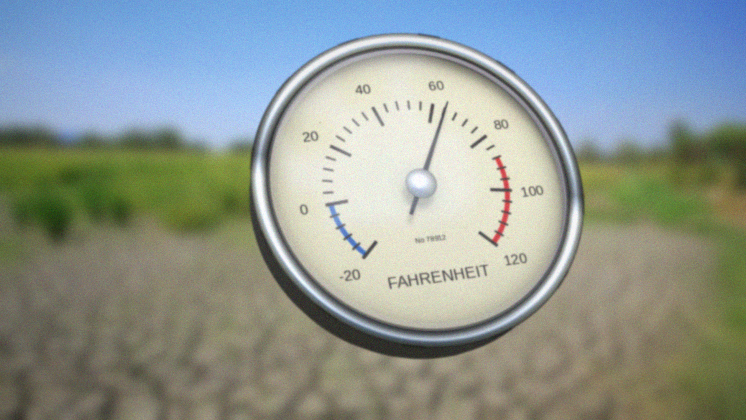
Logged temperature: 64 °F
